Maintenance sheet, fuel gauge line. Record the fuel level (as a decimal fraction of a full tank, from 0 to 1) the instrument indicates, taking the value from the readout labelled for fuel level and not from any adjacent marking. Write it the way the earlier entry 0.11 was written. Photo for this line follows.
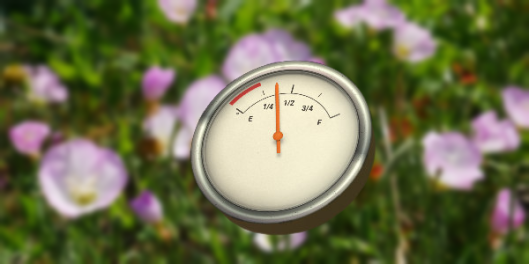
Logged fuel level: 0.375
